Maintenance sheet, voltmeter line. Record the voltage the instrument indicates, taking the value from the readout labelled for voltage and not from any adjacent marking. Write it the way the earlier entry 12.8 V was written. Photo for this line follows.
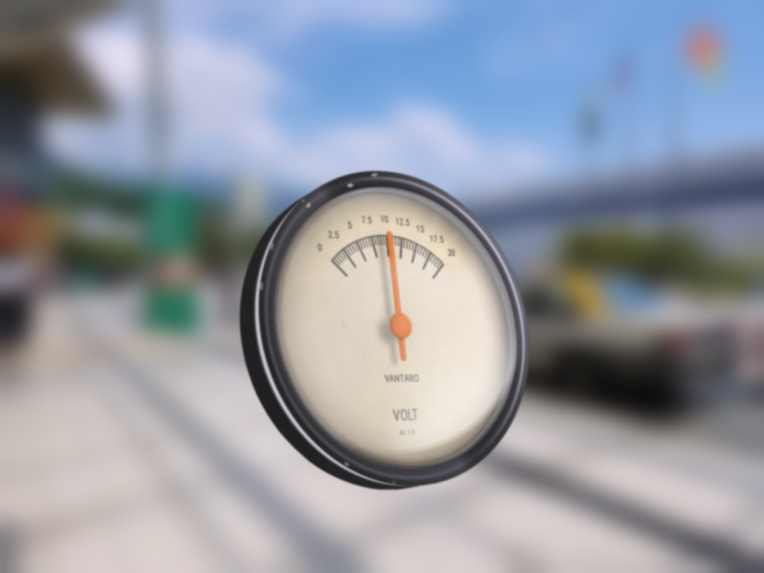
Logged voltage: 10 V
